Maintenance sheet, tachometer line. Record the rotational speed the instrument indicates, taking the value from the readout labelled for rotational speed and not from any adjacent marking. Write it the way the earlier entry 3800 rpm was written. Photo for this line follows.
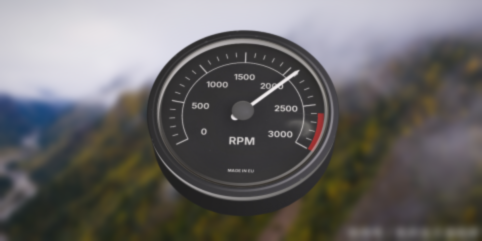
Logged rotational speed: 2100 rpm
